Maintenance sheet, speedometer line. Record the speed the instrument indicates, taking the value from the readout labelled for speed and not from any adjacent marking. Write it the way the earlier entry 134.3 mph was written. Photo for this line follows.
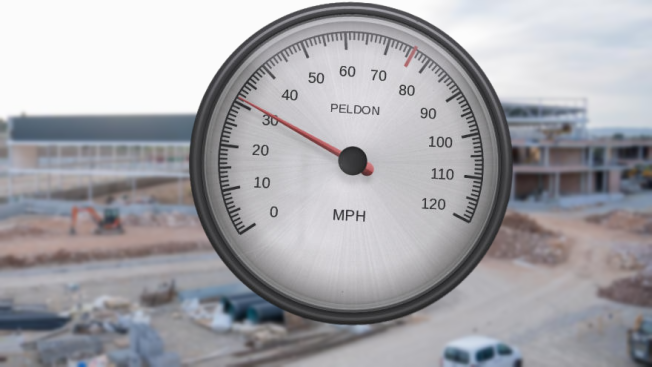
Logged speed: 31 mph
